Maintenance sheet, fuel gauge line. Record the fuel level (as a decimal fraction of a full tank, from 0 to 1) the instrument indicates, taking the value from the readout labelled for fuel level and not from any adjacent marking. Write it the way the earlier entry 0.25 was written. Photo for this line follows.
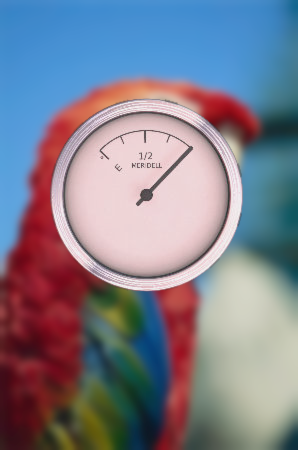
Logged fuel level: 1
